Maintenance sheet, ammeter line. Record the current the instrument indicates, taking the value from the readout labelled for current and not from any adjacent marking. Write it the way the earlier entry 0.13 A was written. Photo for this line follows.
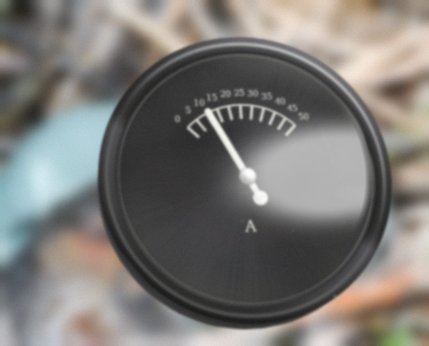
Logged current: 10 A
